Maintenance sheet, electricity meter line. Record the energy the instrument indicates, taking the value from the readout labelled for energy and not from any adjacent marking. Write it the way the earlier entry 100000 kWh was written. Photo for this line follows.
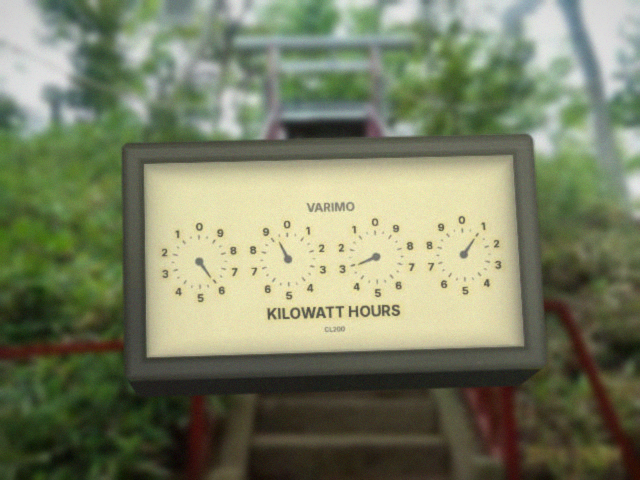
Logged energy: 5931 kWh
